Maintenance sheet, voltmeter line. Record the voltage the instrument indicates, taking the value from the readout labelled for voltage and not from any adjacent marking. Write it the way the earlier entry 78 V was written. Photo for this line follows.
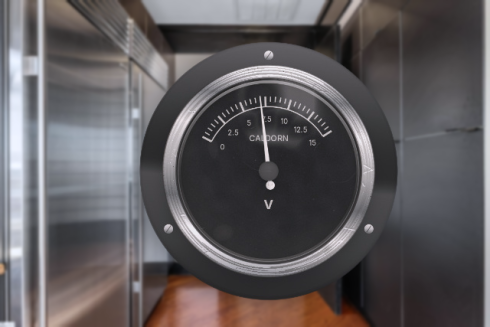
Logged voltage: 7 V
